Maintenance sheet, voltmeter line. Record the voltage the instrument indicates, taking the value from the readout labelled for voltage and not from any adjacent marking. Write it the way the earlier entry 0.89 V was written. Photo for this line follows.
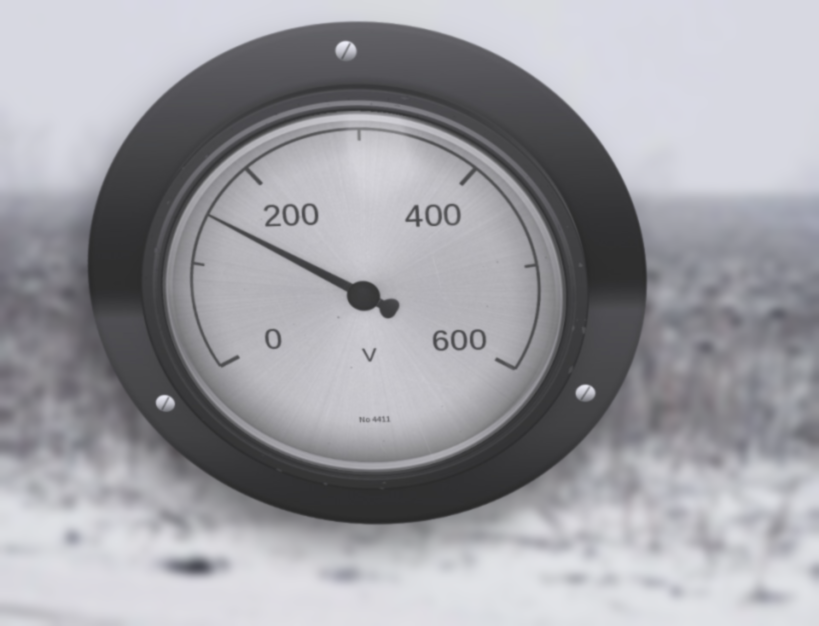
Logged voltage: 150 V
